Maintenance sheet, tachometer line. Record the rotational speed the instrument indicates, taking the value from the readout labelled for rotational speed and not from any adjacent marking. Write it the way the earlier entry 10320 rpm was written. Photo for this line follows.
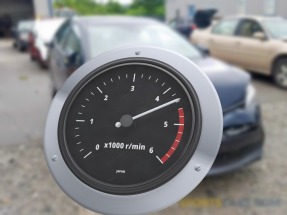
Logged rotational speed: 4400 rpm
